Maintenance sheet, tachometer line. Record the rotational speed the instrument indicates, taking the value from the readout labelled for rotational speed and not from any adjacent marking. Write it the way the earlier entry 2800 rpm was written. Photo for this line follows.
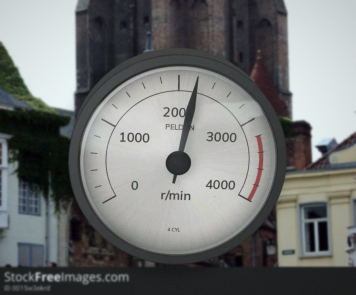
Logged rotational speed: 2200 rpm
